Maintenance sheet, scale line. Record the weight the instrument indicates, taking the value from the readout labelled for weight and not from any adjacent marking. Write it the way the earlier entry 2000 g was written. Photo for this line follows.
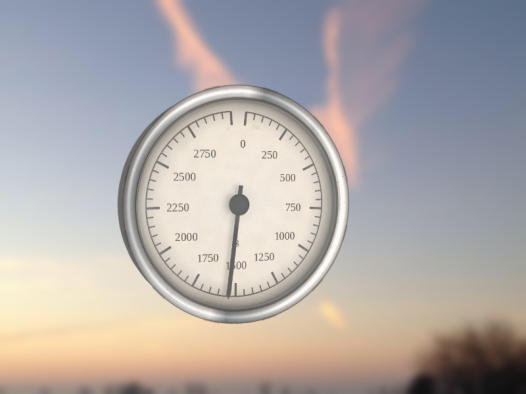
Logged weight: 1550 g
